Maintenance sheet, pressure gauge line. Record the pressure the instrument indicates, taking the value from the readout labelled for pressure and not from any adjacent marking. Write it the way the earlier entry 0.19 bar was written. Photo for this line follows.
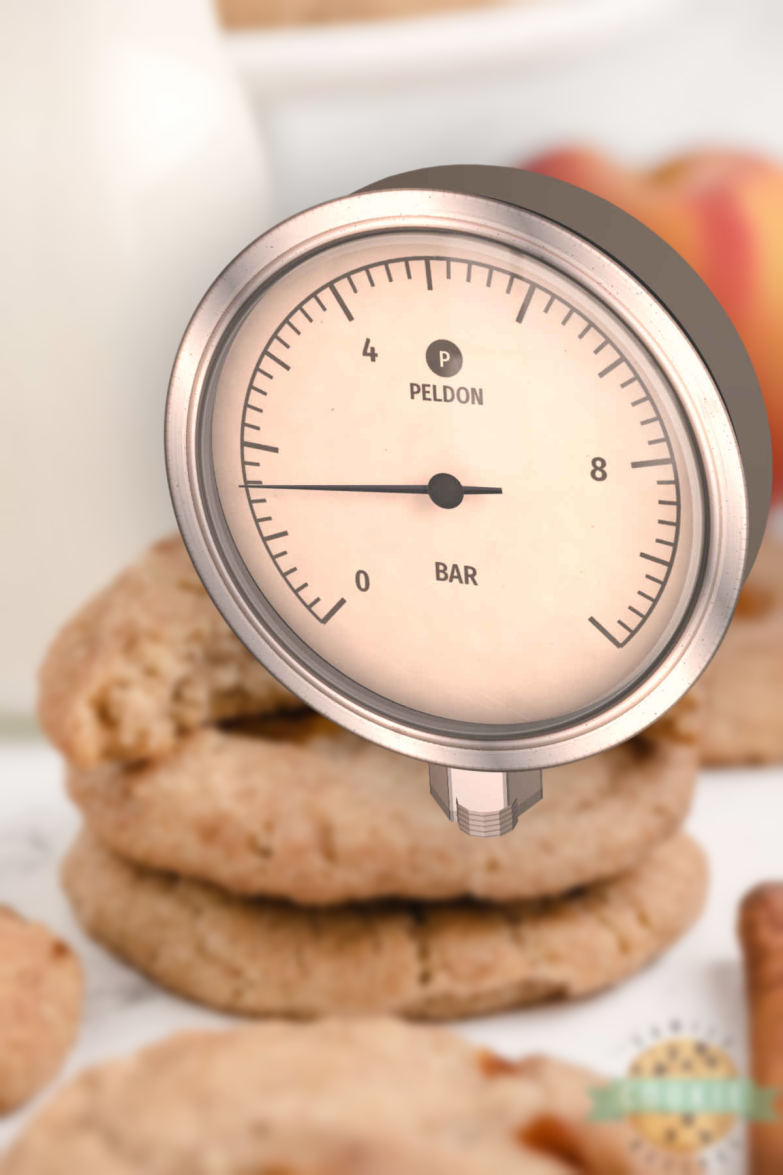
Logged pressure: 1.6 bar
